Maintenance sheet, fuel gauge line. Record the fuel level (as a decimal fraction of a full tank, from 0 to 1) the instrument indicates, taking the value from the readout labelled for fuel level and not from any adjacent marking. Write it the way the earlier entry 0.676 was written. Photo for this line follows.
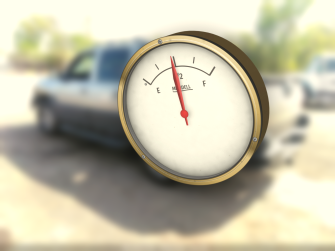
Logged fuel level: 0.5
